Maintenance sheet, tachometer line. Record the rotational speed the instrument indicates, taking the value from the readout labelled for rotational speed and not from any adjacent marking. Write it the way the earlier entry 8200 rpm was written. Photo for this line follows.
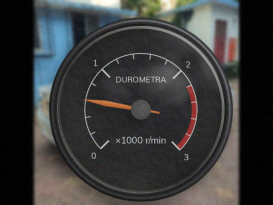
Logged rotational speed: 600 rpm
